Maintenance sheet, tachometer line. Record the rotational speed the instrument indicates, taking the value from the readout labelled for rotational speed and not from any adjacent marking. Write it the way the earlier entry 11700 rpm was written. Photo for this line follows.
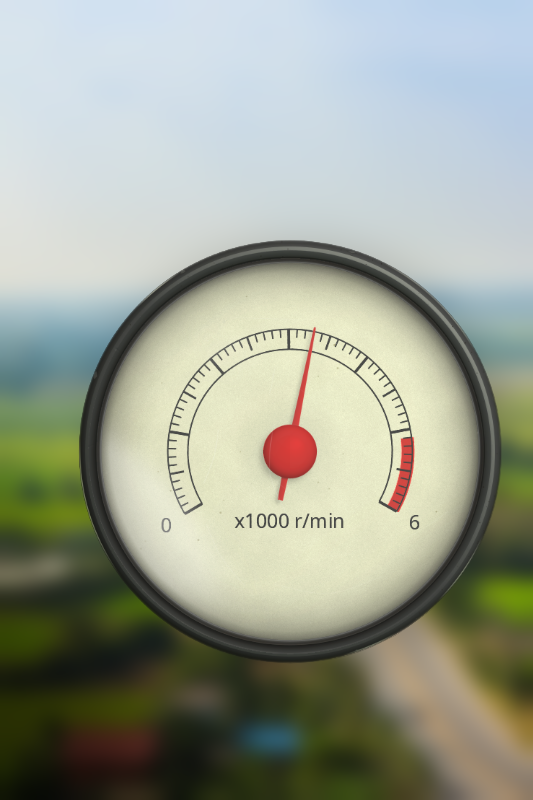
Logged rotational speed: 3300 rpm
